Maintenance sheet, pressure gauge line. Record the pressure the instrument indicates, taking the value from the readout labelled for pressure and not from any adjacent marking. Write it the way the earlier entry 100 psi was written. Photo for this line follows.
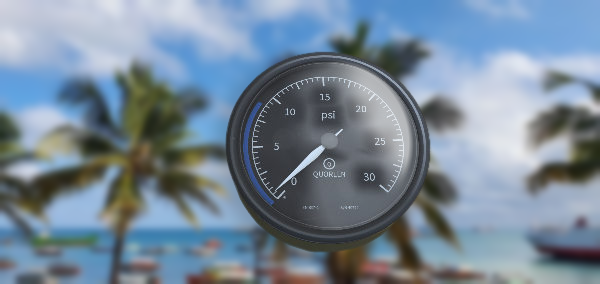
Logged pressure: 0.5 psi
